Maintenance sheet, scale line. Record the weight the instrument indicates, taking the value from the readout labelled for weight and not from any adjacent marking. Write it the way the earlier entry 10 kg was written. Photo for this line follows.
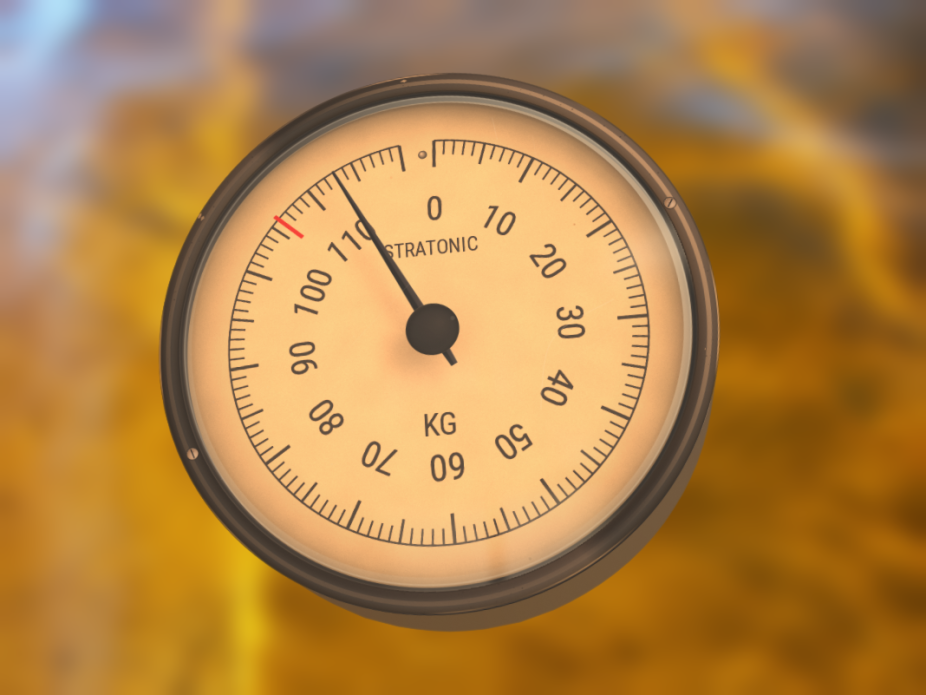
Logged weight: 113 kg
